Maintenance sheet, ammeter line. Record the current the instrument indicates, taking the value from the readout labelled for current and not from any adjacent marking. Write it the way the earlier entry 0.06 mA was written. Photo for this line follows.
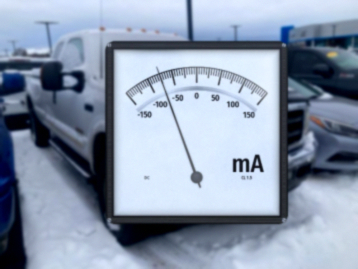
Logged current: -75 mA
